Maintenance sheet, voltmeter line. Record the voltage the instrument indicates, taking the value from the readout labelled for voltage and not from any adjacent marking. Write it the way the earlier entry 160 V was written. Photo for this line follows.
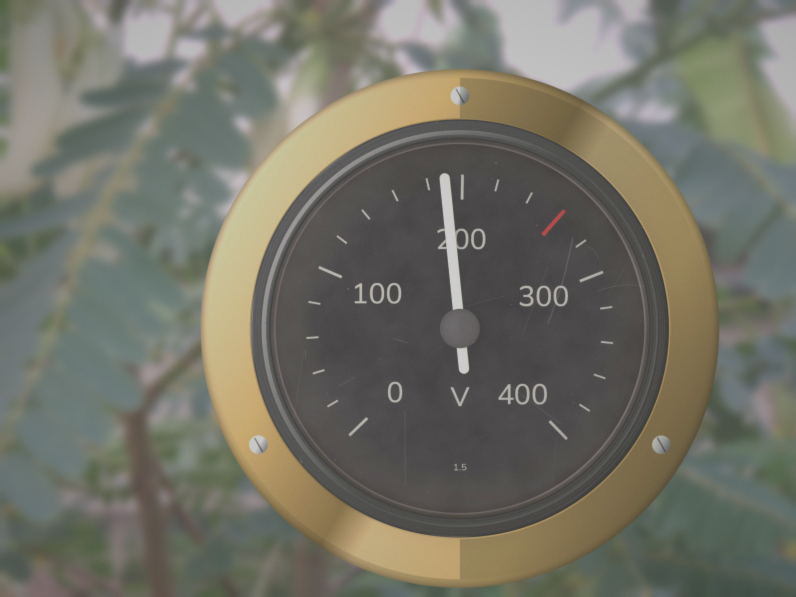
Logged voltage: 190 V
